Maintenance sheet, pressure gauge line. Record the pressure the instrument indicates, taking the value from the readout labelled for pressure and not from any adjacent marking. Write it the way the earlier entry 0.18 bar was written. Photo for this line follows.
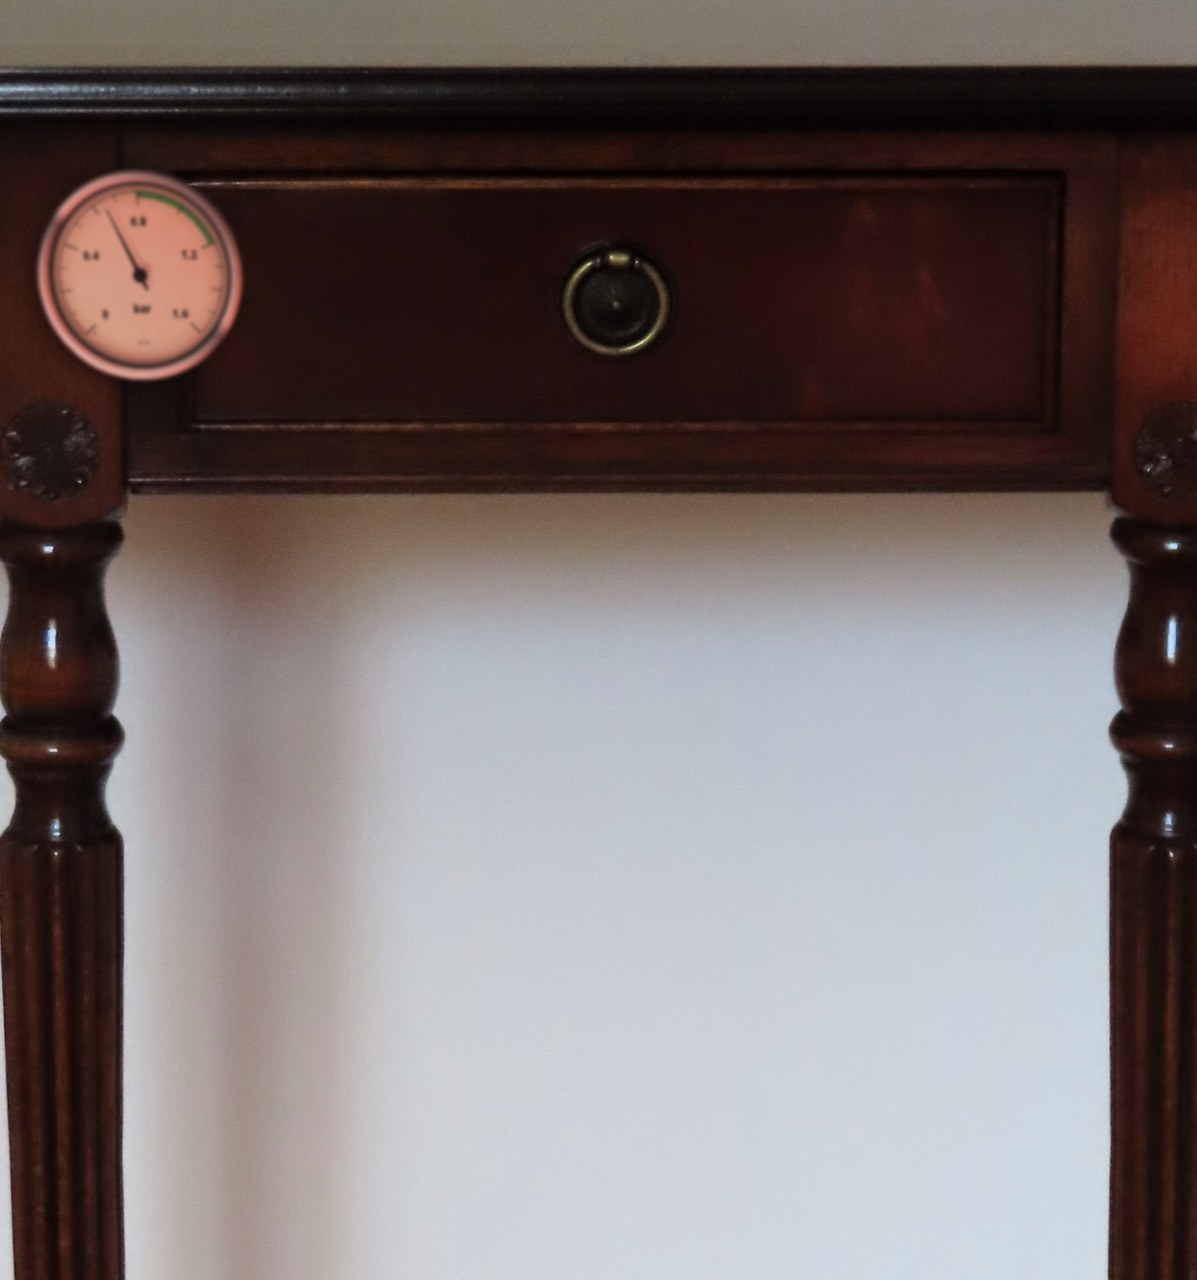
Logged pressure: 0.65 bar
